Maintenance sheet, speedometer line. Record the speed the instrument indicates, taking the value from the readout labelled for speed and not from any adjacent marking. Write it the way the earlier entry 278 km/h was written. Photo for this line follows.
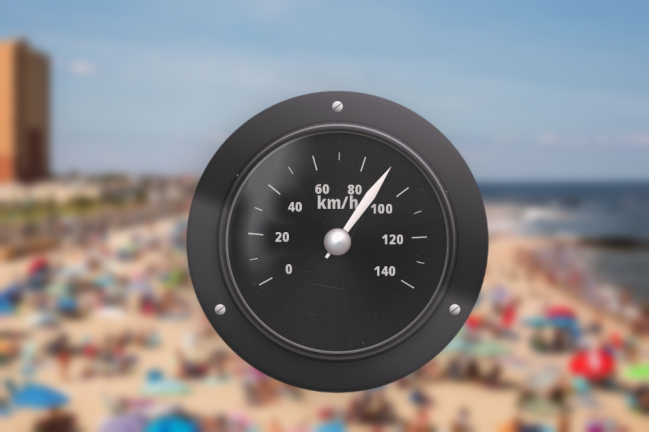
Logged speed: 90 km/h
